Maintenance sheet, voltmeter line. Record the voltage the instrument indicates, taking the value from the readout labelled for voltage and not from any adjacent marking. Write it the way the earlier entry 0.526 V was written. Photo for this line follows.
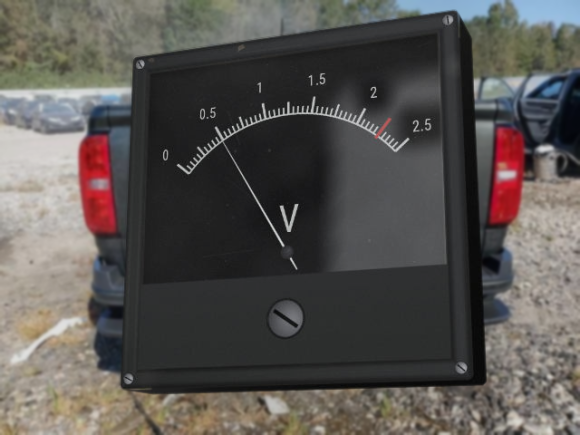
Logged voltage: 0.5 V
